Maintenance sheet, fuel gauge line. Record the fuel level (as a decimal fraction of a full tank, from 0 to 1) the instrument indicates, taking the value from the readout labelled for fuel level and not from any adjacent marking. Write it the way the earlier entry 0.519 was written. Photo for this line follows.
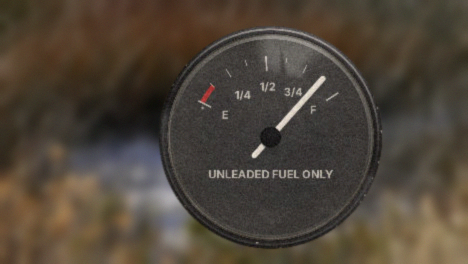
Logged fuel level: 0.875
